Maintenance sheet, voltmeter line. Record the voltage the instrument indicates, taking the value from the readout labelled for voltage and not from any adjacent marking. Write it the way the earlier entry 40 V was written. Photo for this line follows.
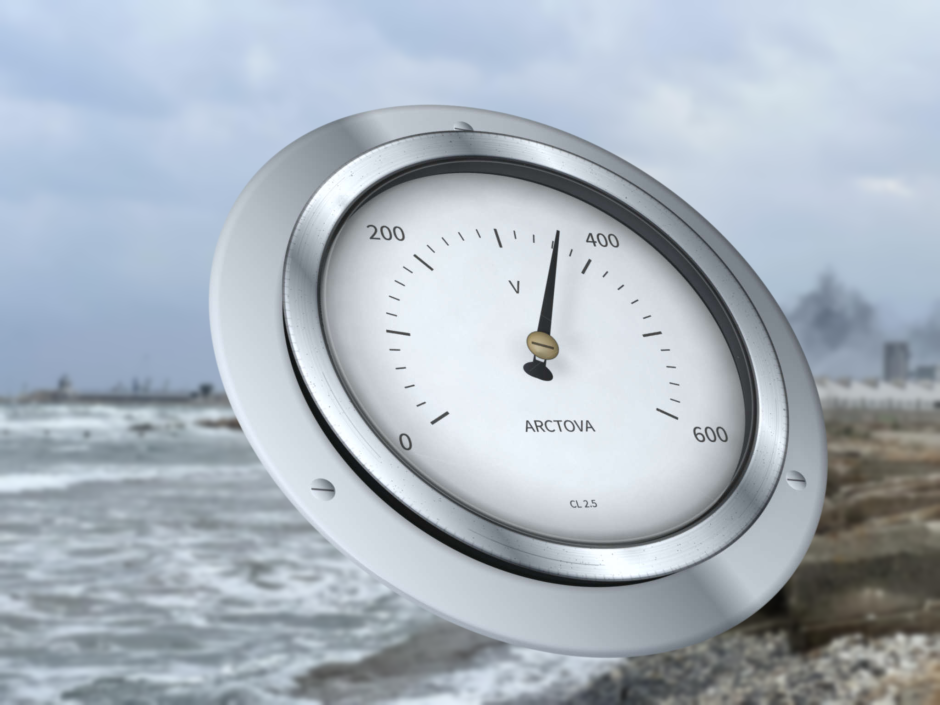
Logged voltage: 360 V
